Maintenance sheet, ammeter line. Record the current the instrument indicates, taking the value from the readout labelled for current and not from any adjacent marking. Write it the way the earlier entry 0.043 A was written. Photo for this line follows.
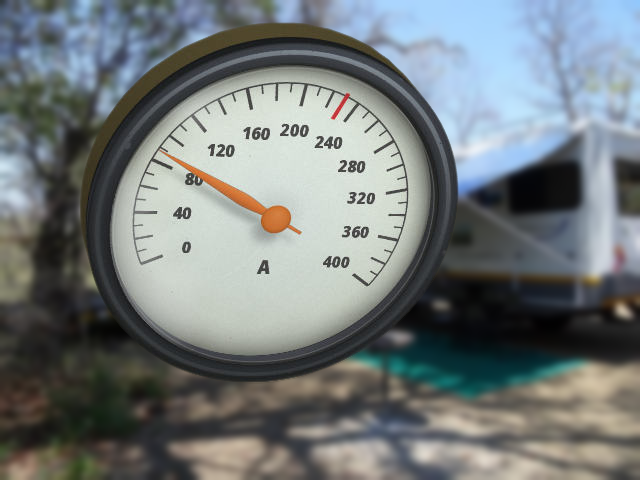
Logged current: 90 A
